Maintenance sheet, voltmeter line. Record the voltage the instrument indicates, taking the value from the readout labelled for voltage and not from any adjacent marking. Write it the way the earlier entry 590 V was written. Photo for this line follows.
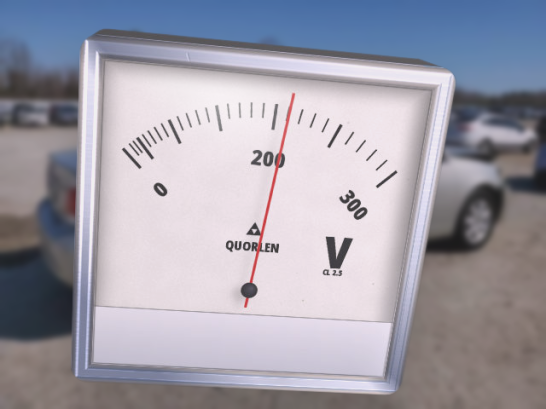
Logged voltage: 210 V
